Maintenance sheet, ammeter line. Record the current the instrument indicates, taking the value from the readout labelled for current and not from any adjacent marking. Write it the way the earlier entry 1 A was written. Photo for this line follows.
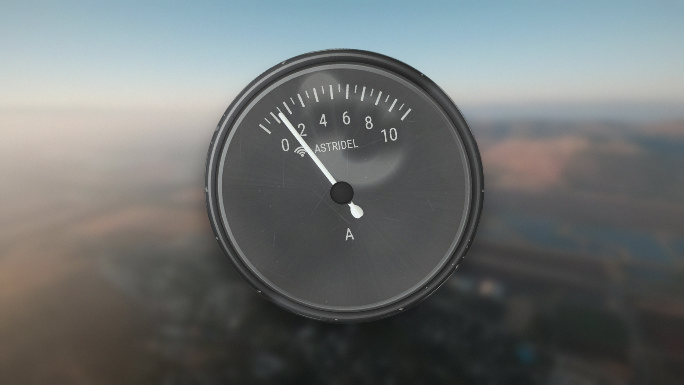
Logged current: 1.5 A
